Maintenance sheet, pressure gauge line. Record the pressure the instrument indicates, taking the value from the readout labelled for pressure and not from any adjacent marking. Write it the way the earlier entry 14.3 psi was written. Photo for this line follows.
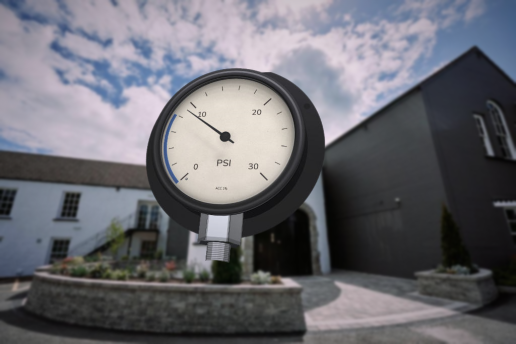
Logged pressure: 9 psi
